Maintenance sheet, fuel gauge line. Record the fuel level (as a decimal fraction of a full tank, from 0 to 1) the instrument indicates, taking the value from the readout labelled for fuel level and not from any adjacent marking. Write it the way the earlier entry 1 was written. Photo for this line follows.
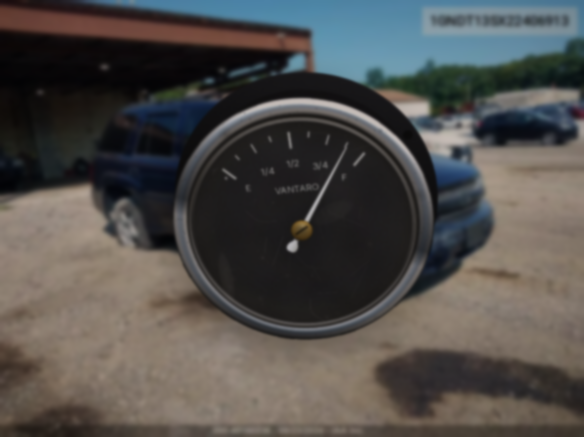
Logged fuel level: 0.875
